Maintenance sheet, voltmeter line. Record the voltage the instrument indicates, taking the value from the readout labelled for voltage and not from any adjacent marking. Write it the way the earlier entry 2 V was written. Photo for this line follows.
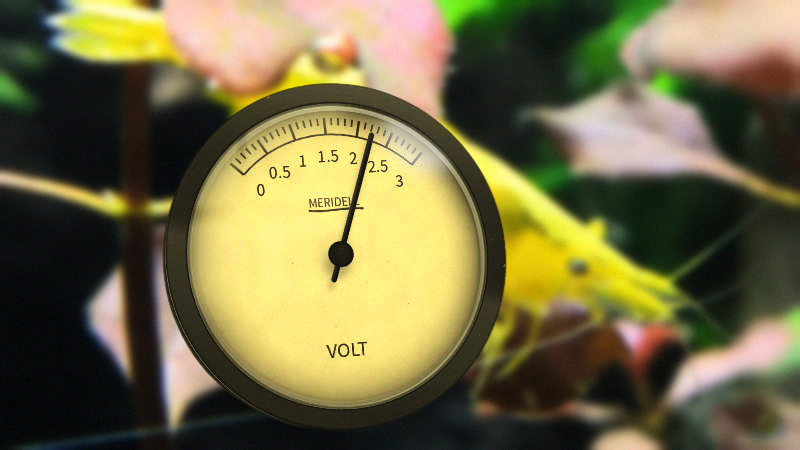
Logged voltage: 2.2 V
